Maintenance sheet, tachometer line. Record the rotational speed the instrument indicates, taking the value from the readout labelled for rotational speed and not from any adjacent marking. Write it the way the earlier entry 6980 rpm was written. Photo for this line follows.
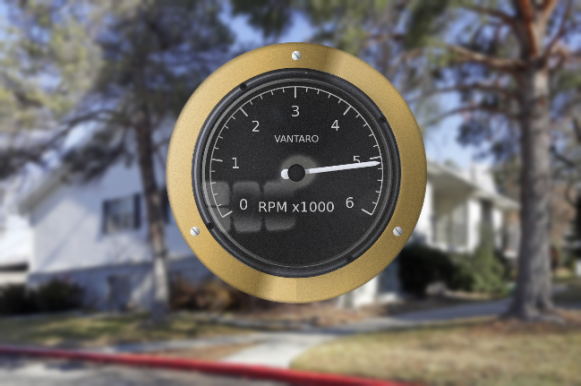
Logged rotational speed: 5100 rpm
